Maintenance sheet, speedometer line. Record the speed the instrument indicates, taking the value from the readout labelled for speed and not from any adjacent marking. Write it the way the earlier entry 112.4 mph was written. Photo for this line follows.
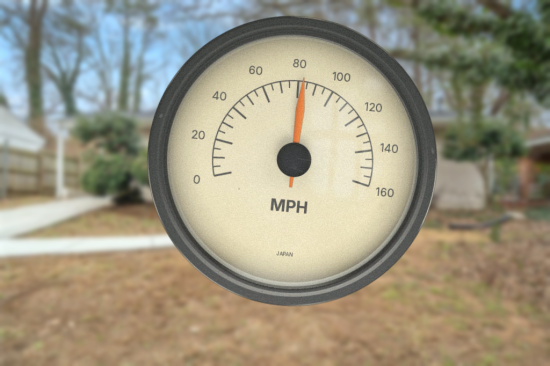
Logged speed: 82.5 mph
